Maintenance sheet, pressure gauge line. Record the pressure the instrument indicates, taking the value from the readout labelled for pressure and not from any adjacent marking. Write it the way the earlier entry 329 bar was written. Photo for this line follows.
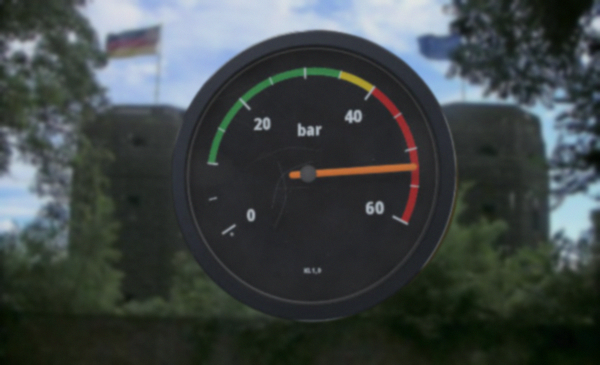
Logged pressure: 52.5 bar
